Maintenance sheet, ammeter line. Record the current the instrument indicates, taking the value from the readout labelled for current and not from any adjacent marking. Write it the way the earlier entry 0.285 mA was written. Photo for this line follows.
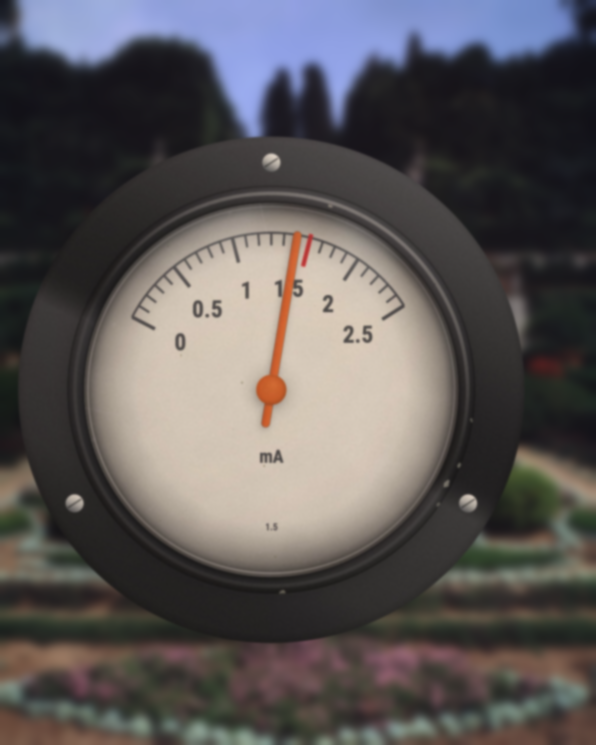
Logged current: 1.5 mA
